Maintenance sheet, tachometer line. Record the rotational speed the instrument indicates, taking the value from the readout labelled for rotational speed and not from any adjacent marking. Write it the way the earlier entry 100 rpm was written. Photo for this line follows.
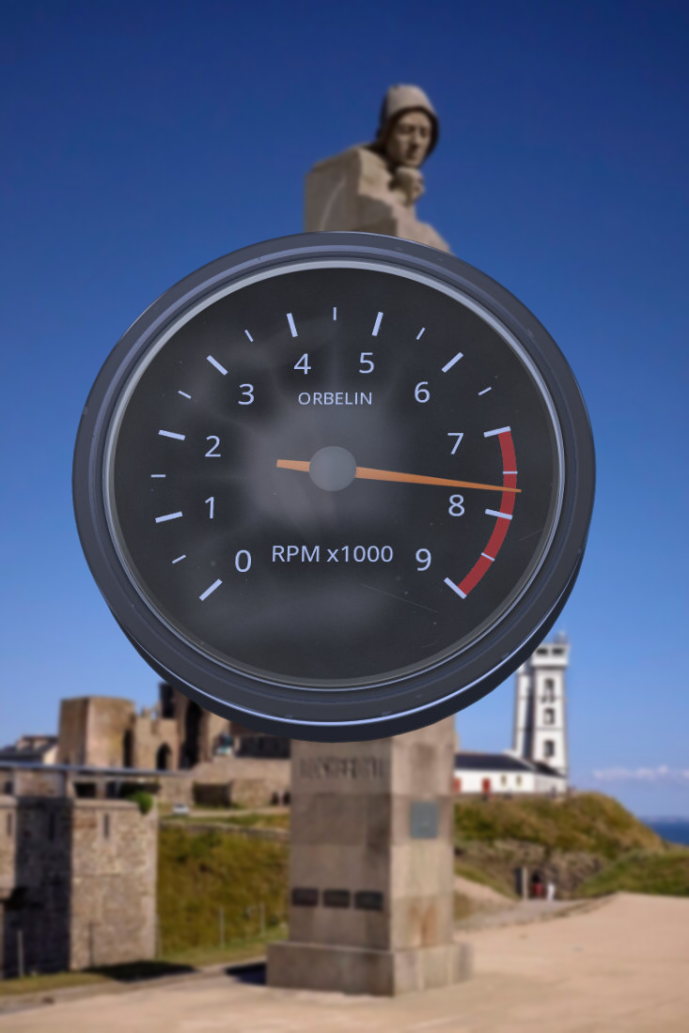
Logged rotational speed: 7750 rpm
